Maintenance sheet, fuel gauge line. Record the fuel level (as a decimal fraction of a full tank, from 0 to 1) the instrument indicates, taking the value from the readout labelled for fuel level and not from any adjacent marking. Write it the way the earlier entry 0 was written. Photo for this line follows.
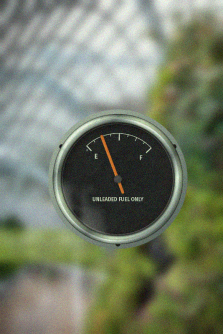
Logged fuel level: 0.25
